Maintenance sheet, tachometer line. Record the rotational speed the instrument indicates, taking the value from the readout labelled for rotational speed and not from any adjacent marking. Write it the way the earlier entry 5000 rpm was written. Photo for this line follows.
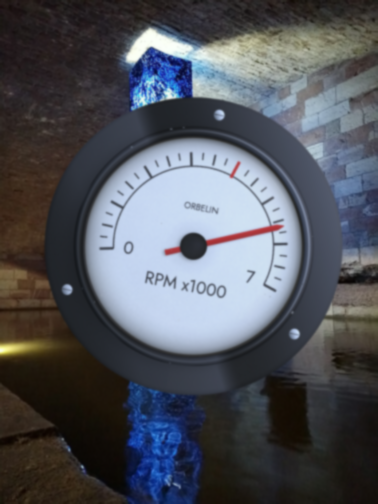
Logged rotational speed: 5625 rpm
